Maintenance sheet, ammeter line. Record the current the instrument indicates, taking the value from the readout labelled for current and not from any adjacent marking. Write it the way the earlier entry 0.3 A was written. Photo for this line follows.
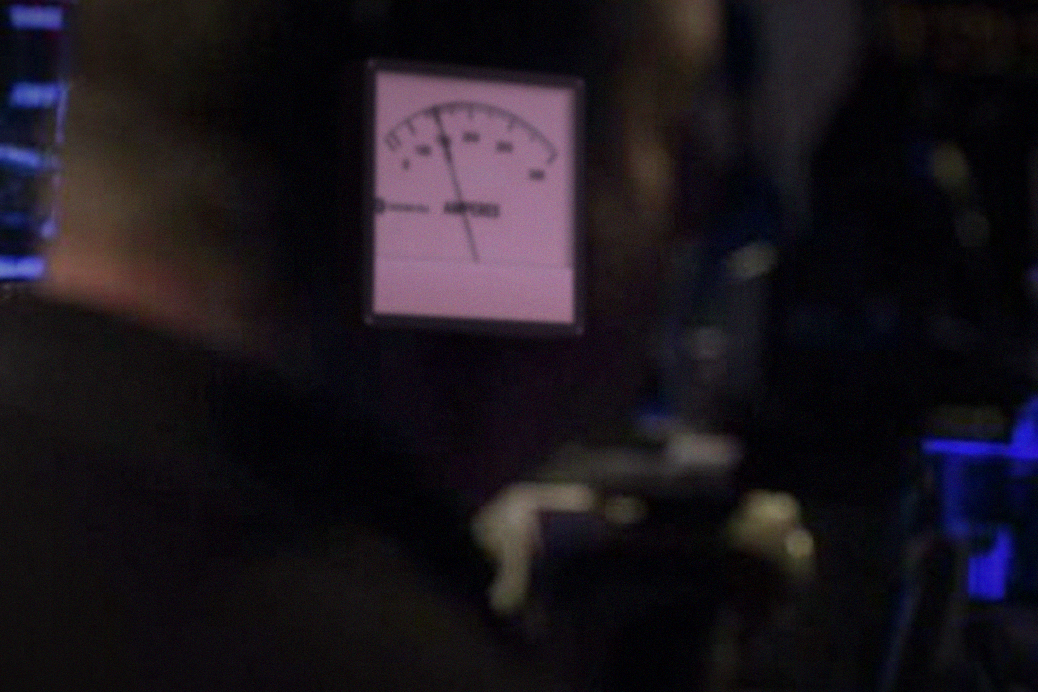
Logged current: 150 A
